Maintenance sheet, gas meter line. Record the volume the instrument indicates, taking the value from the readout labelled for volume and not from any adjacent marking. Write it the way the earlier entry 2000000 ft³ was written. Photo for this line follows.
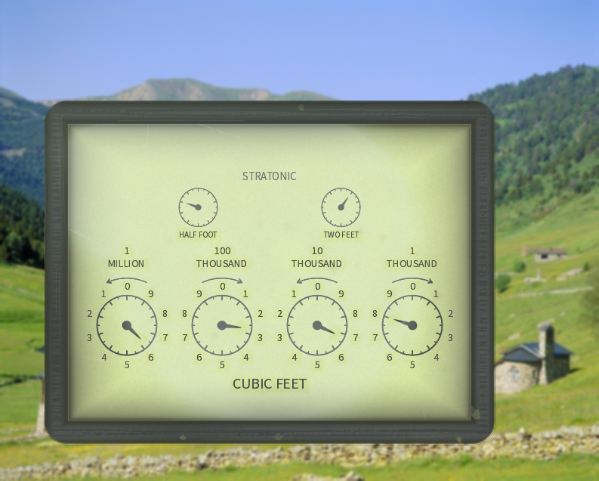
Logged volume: 626800 ft³
